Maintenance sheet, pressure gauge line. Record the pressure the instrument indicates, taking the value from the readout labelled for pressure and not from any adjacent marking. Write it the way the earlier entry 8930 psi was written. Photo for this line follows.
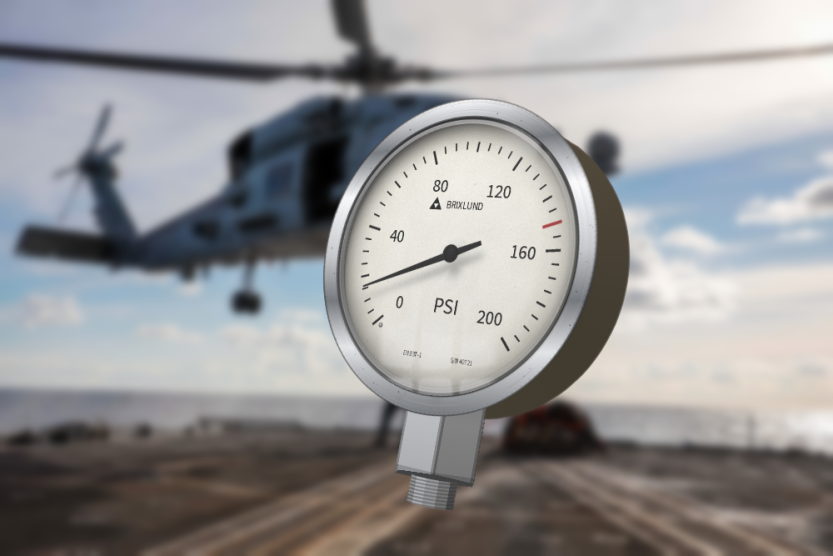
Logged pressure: 15 psi
